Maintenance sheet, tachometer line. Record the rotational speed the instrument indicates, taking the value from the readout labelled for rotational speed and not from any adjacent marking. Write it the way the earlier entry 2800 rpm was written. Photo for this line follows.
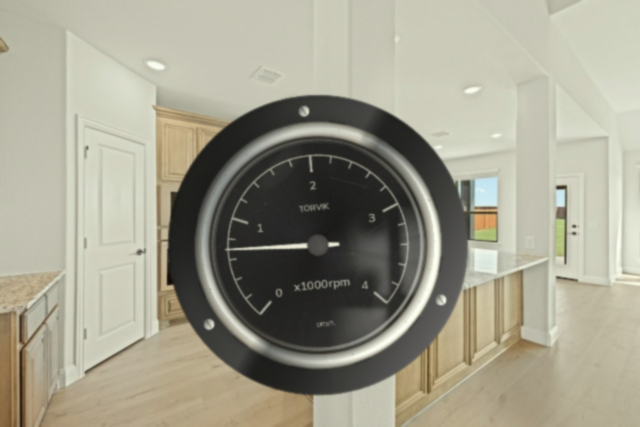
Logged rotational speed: 700 rpm
